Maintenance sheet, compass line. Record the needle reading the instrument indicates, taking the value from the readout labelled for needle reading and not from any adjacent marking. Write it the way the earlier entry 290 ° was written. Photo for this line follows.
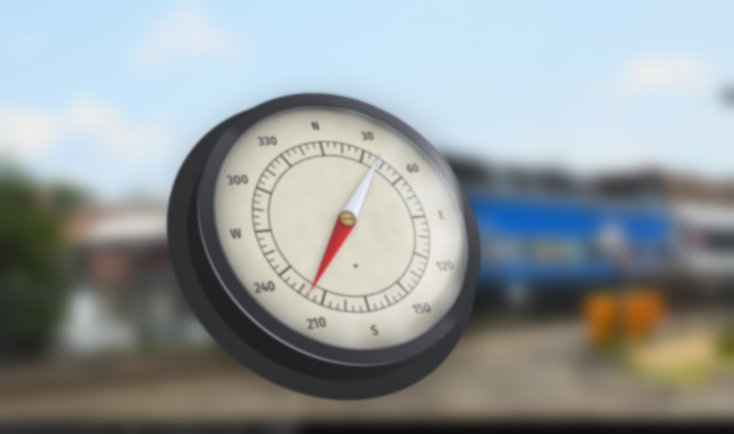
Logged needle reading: 220 °
